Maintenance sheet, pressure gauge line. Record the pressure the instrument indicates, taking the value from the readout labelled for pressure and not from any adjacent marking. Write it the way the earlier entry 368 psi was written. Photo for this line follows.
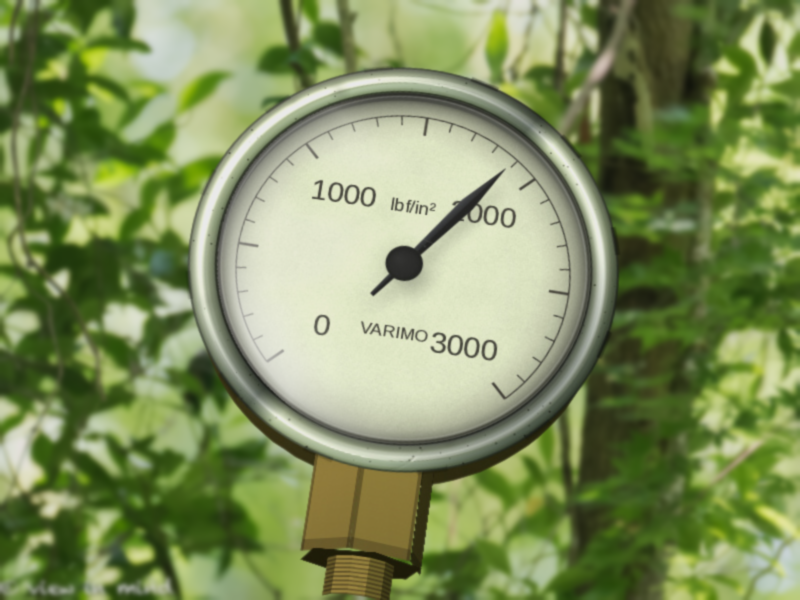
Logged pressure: 1900 psi
